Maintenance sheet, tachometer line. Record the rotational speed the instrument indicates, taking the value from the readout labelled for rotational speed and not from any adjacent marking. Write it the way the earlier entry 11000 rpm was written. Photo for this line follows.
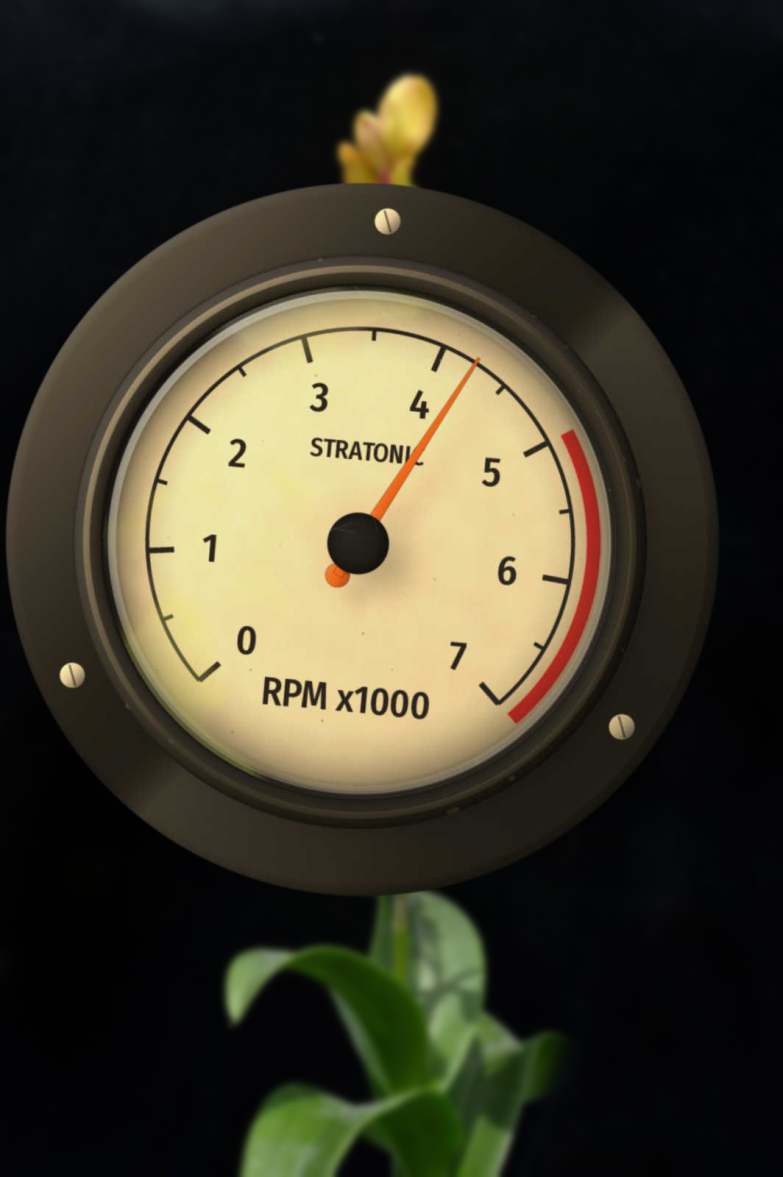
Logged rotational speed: 4250 rpm
